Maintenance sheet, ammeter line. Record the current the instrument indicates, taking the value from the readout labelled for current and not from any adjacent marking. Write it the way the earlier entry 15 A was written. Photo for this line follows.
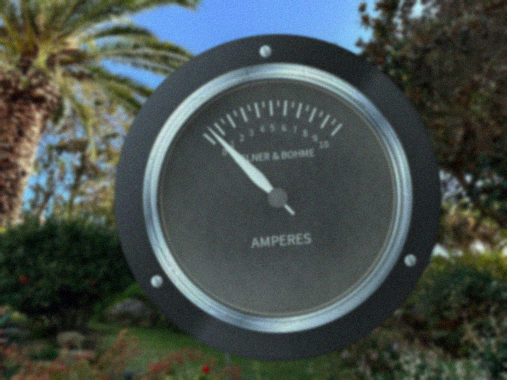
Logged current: 0.5 A
